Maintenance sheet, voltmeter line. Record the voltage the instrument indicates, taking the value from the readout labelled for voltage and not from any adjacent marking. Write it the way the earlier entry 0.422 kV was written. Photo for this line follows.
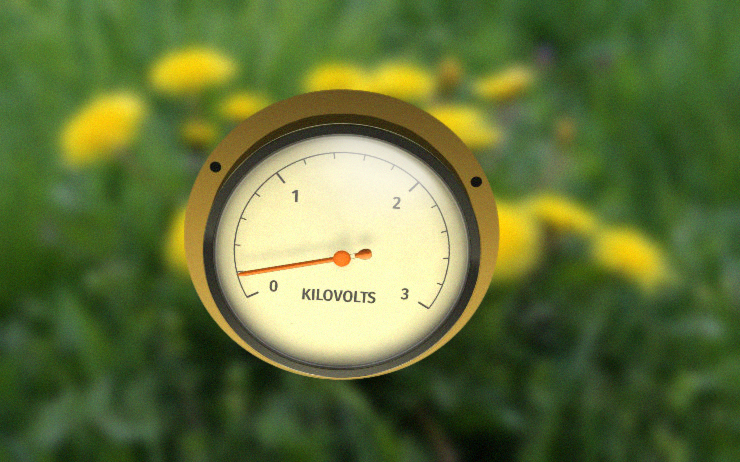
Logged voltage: 0.2 kV
